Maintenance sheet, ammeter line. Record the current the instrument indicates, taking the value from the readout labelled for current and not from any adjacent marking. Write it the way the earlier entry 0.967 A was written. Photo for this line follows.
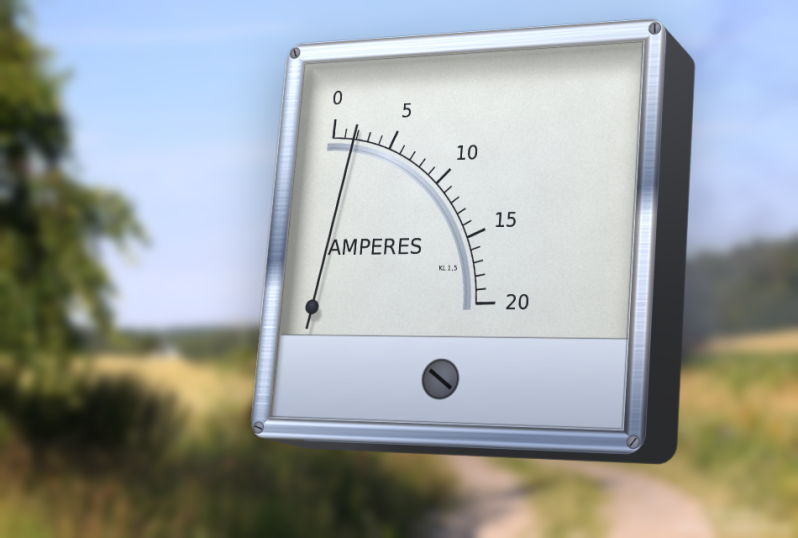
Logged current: 2 A
